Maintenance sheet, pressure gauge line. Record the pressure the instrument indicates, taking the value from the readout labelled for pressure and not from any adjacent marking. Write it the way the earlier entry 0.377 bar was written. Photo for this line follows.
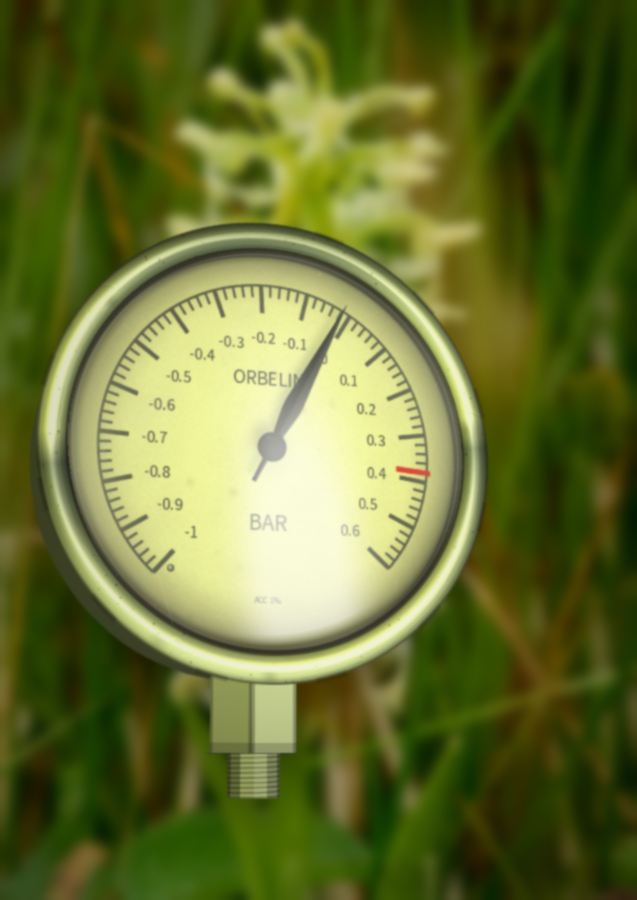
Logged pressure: -0.02 bar
